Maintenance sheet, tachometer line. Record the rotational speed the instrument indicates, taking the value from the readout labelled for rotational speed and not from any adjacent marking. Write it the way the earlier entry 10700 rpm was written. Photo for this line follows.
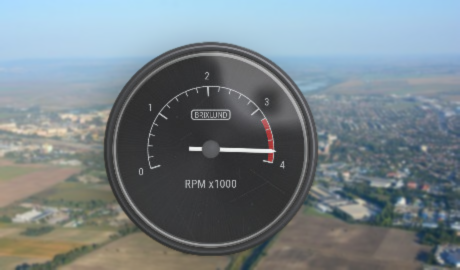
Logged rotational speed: 3800 rpm
